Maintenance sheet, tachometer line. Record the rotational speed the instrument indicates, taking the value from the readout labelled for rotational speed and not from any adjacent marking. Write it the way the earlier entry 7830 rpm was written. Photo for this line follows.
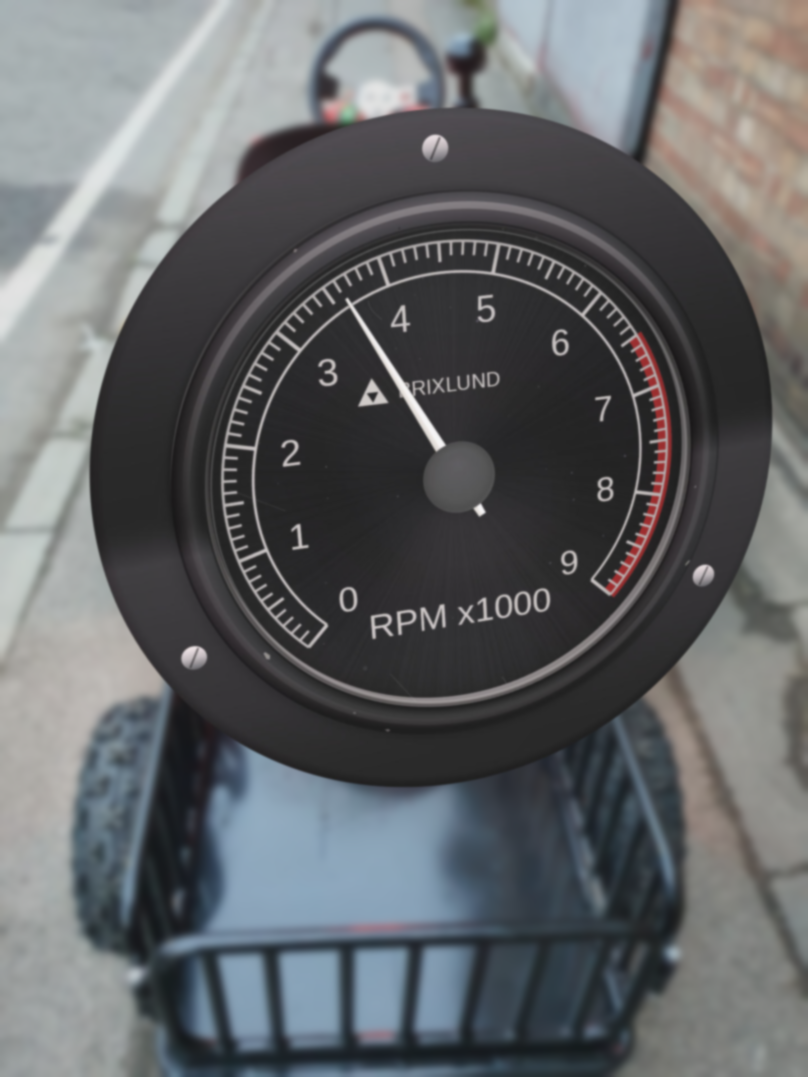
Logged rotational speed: 3600 rpm
